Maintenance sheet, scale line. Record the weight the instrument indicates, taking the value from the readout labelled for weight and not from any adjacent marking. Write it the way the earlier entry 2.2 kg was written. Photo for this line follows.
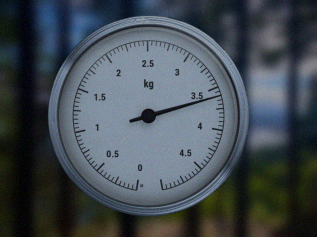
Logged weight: 3.6 kg
